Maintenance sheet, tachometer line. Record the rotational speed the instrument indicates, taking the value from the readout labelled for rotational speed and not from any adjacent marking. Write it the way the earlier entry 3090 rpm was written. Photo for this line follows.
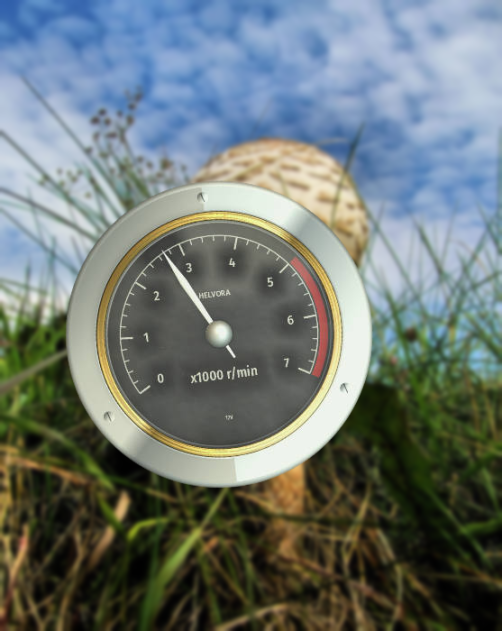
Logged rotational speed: 2700 rpm
